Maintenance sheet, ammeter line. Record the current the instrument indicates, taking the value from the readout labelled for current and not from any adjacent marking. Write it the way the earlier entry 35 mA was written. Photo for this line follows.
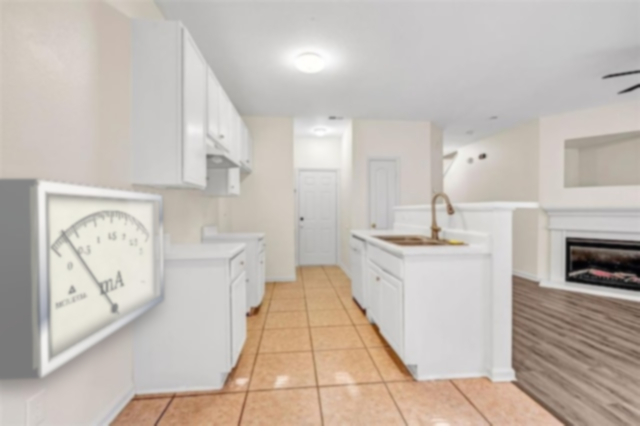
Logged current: 0.25 mA
